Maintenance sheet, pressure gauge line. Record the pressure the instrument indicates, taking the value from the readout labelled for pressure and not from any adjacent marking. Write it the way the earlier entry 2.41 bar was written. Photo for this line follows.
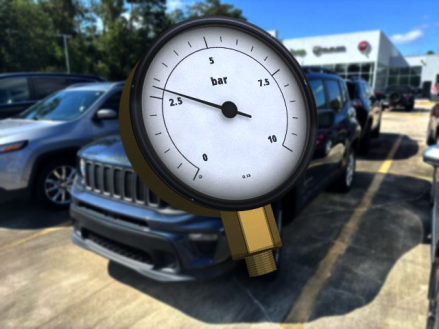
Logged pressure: 2.75 bar
